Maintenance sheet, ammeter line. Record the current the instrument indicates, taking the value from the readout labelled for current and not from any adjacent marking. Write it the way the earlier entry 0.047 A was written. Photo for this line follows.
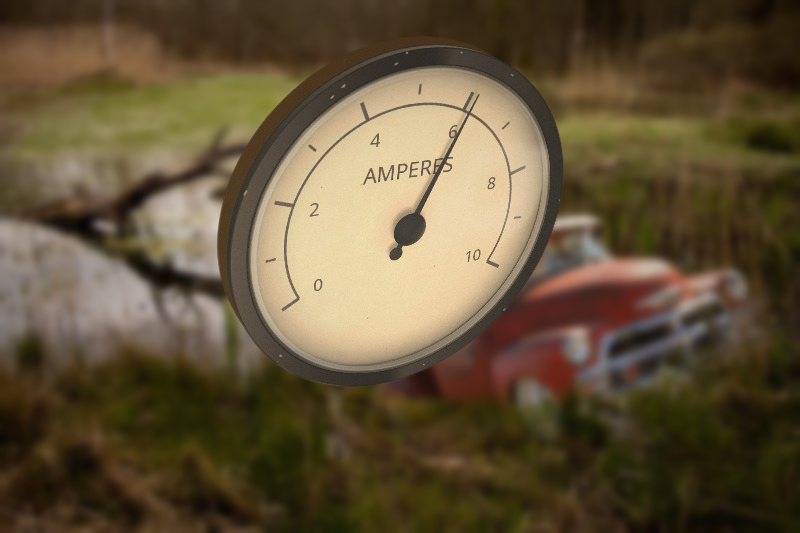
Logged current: 6 A
